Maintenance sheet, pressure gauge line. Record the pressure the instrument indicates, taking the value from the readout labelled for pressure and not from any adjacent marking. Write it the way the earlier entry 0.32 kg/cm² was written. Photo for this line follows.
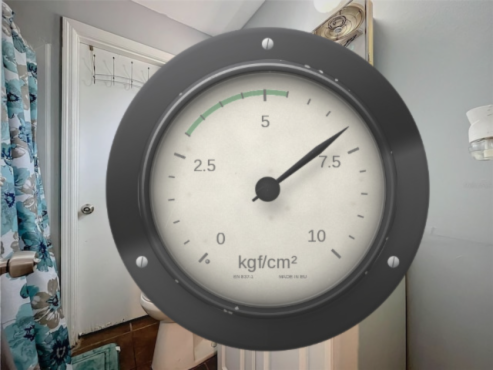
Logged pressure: 7 kg/cm²
